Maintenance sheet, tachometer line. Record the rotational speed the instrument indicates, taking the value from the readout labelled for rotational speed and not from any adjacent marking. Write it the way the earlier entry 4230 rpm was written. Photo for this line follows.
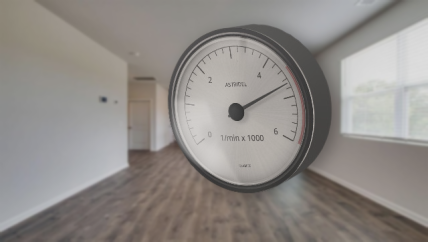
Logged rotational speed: 4700 rpm
